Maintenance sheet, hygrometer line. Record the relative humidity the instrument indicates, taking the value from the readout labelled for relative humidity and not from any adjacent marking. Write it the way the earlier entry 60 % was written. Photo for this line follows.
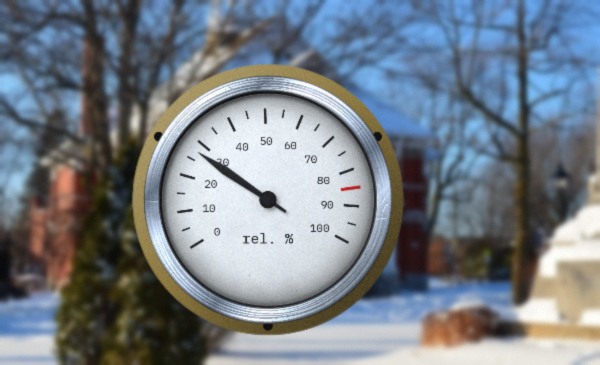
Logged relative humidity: 27.5 %
